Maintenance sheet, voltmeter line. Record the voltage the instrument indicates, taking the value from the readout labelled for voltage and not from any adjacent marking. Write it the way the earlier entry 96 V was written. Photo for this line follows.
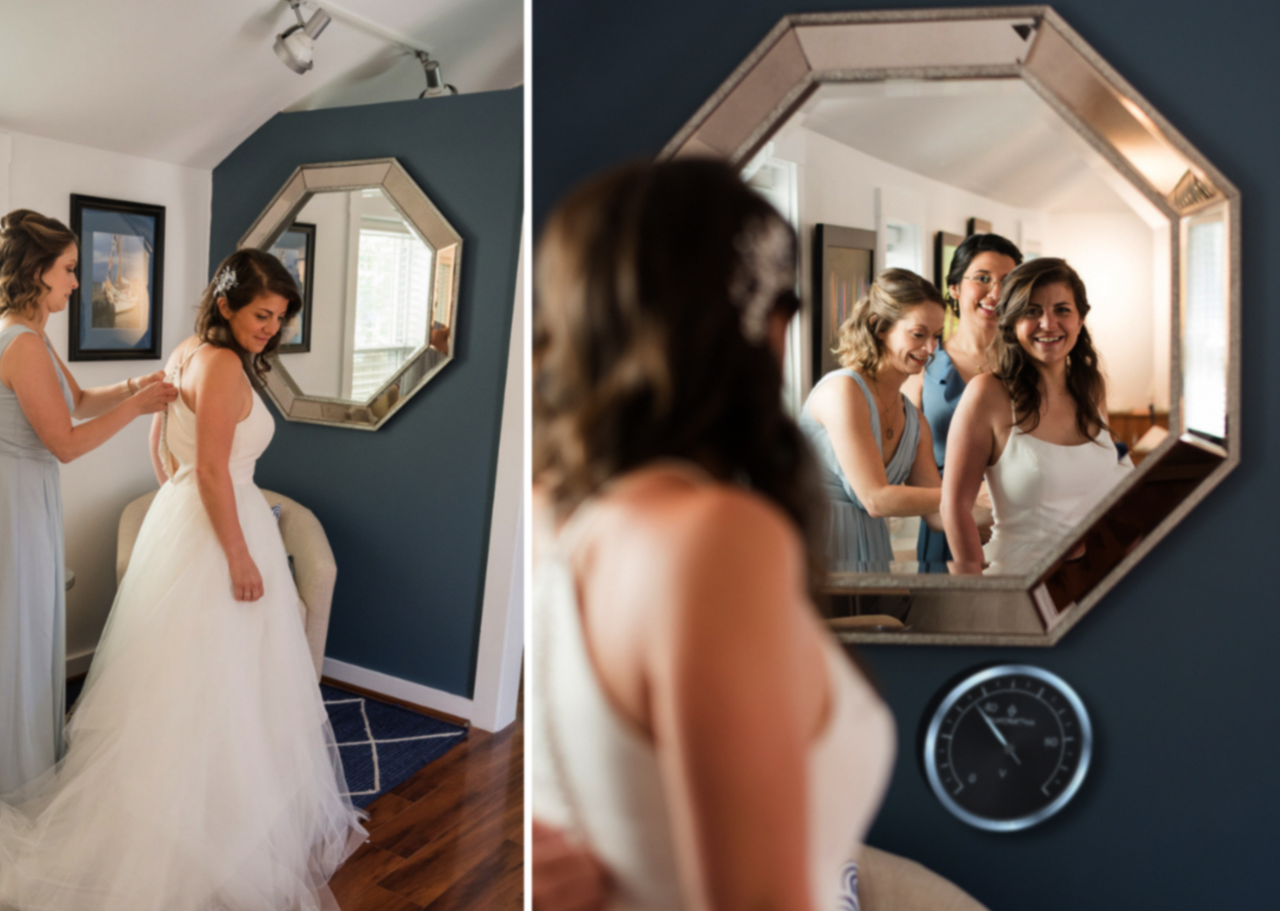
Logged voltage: 35 V
